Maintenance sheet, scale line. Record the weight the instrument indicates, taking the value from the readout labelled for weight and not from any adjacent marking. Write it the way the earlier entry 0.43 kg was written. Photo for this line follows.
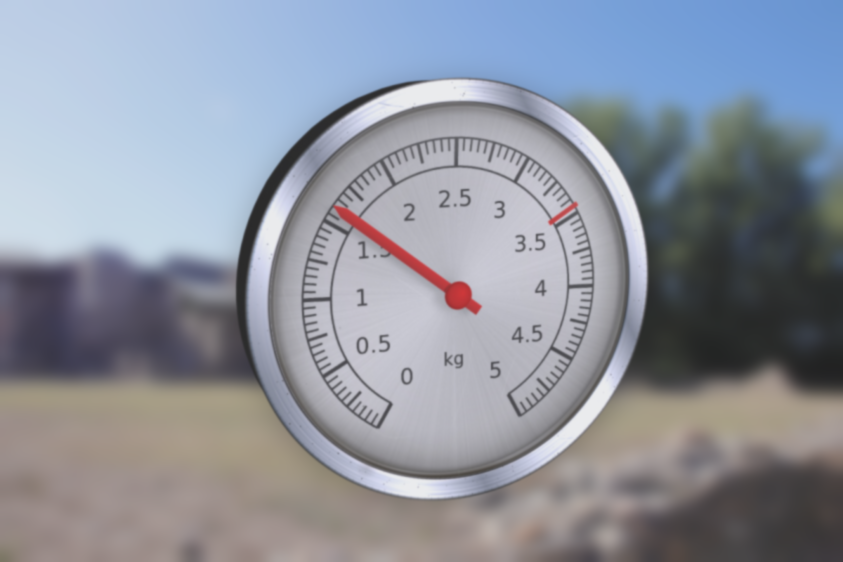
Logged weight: 1.6 kg
